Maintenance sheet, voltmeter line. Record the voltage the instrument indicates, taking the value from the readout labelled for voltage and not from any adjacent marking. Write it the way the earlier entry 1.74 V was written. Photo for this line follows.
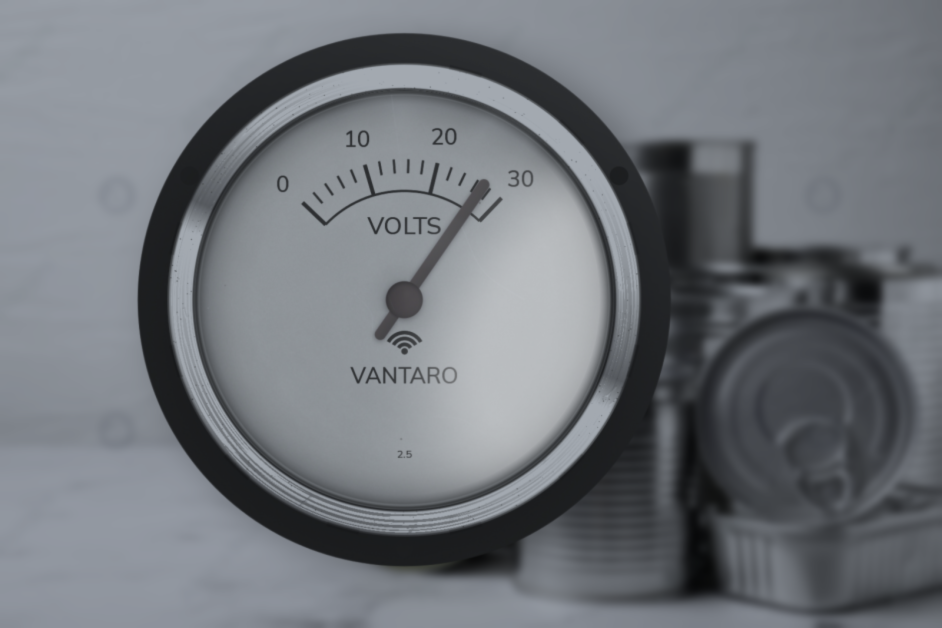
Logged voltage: 27 V
